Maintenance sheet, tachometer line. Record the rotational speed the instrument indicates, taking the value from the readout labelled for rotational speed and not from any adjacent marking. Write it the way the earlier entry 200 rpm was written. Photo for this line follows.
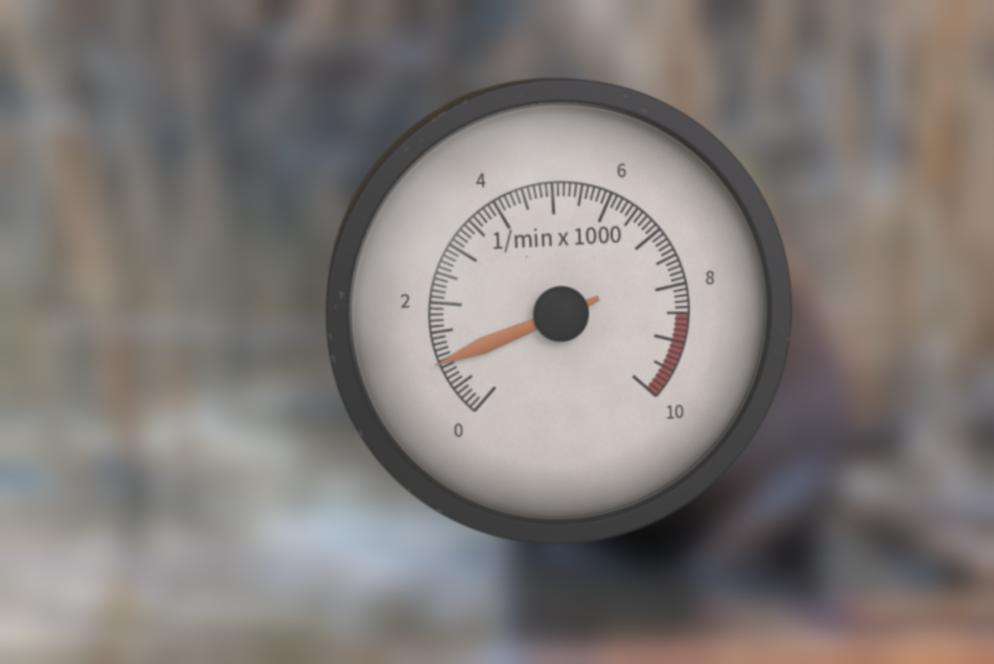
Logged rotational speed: 1000 rpm
